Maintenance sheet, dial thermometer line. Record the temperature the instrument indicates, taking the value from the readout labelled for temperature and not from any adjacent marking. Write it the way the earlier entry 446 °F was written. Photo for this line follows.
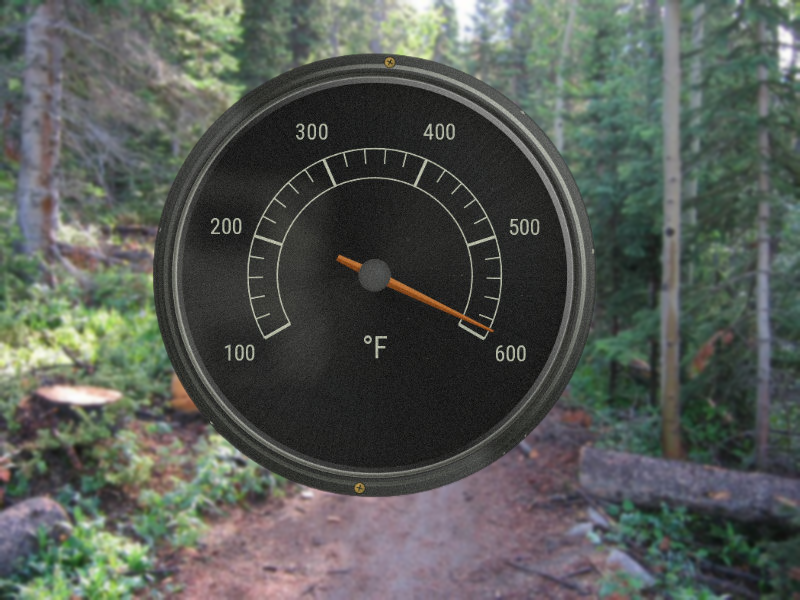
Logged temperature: 590 °F
